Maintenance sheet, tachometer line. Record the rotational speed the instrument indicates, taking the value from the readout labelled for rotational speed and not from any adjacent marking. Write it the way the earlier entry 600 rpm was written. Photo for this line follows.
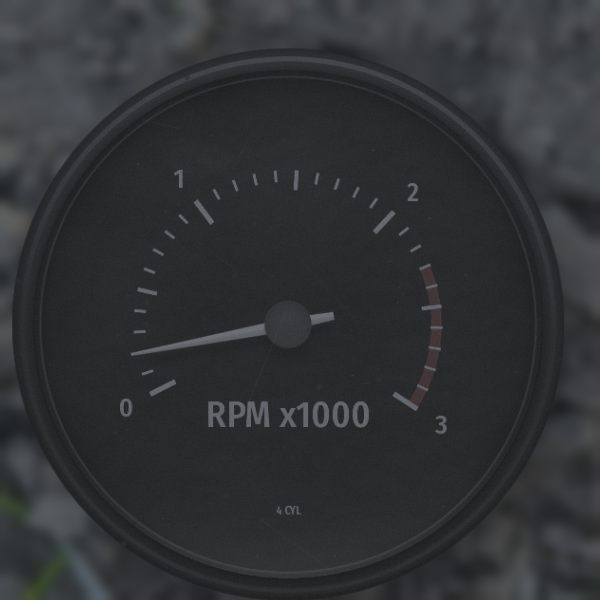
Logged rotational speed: 200 rpm
